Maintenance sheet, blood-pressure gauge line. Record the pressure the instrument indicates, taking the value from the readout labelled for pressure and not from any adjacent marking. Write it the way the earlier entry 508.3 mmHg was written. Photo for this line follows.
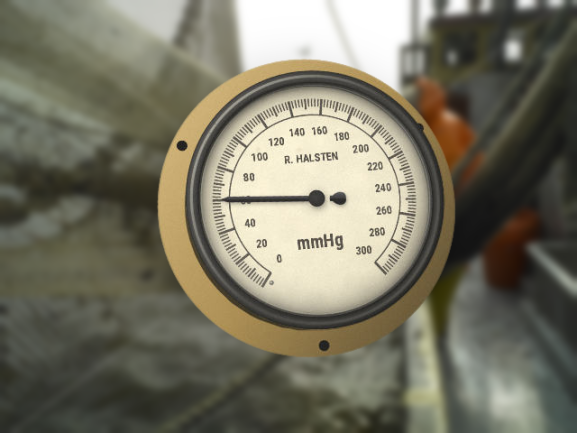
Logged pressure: 60 mmHg
